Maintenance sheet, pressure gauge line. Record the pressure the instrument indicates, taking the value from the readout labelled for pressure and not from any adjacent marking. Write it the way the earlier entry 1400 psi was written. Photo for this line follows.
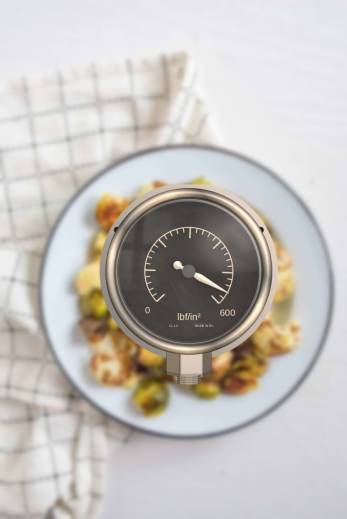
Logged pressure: 560 psi
